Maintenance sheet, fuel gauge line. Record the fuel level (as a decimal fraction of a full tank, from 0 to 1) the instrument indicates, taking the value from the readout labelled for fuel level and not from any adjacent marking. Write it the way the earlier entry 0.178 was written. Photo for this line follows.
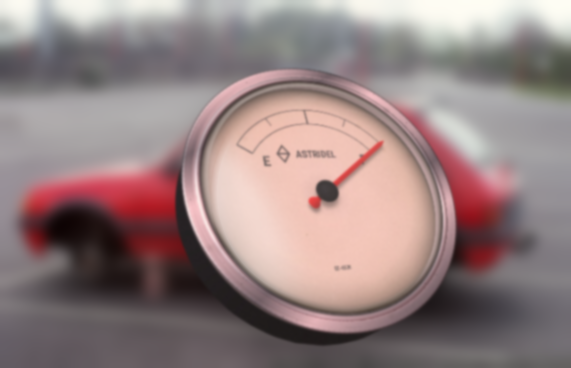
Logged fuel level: 1
